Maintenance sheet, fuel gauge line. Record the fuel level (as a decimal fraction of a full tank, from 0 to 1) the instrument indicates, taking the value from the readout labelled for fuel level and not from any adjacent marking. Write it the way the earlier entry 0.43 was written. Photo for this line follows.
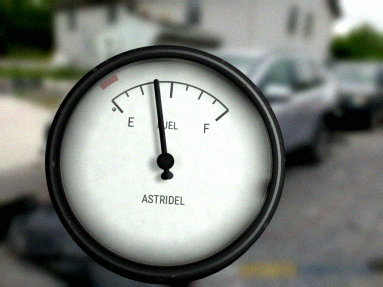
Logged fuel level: 0.375
